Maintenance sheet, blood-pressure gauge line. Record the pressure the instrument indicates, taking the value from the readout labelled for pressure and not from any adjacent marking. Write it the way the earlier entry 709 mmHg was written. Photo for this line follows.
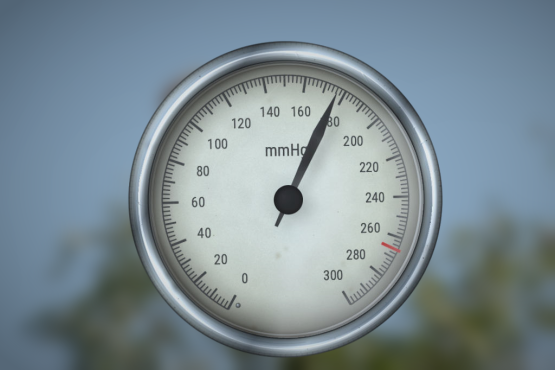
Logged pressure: 176 mmHg
